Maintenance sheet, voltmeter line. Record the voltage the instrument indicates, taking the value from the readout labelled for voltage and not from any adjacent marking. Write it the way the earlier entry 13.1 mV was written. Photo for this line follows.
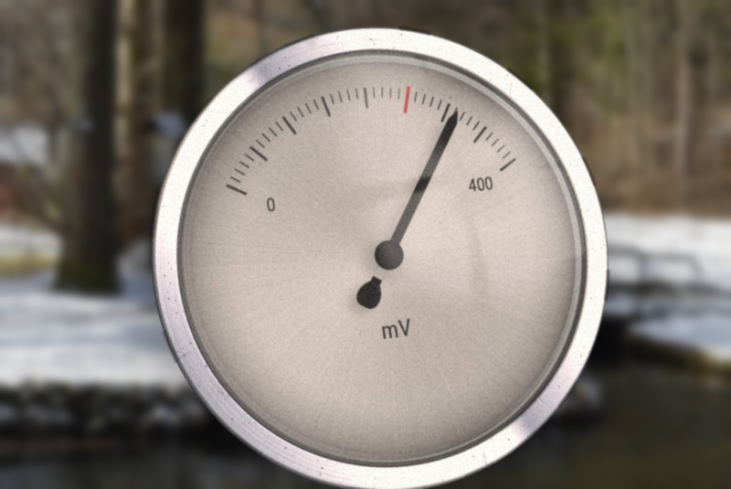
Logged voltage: 310 mV
